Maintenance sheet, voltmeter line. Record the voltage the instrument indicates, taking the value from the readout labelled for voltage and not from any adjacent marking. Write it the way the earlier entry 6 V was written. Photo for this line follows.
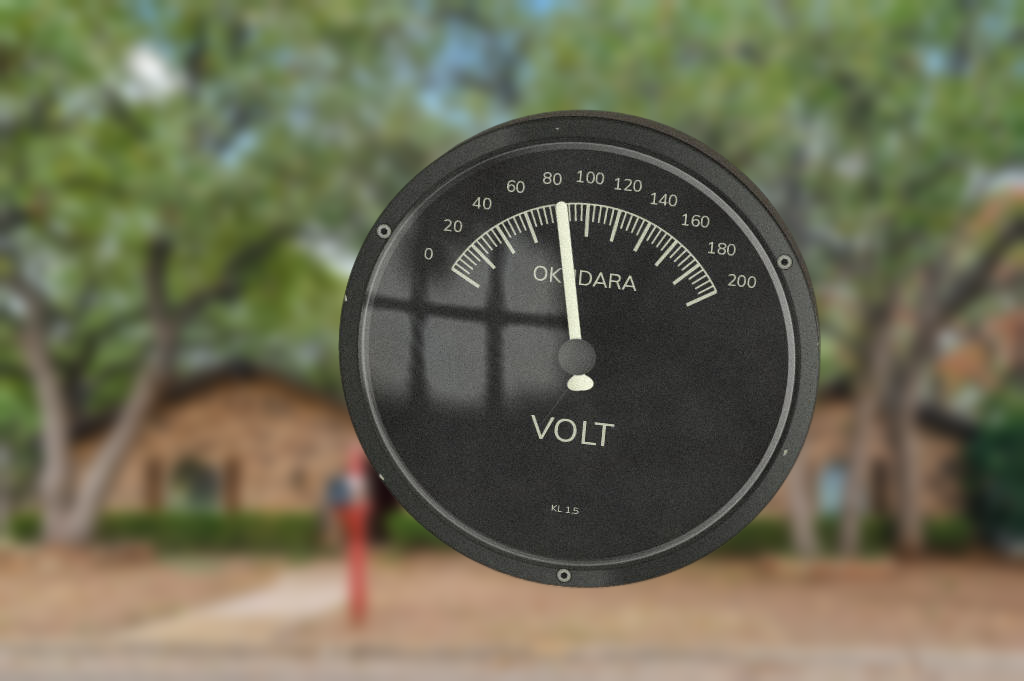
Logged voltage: 84 V
